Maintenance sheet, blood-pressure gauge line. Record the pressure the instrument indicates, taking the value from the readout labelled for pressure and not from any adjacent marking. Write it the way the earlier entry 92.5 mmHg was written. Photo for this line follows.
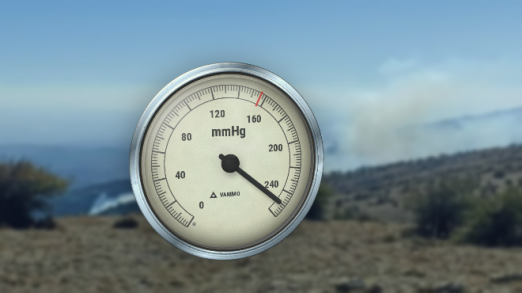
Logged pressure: 250 mmHg
